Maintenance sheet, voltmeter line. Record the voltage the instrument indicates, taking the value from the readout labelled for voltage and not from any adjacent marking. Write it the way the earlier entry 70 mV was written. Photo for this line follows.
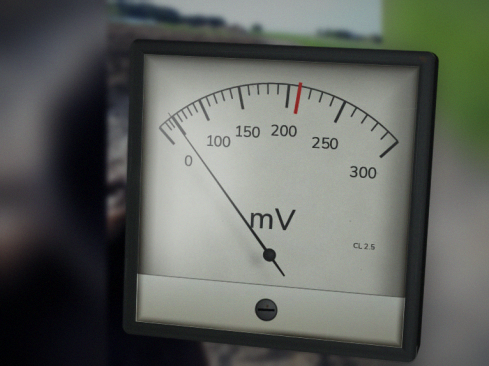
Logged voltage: 50 mV
